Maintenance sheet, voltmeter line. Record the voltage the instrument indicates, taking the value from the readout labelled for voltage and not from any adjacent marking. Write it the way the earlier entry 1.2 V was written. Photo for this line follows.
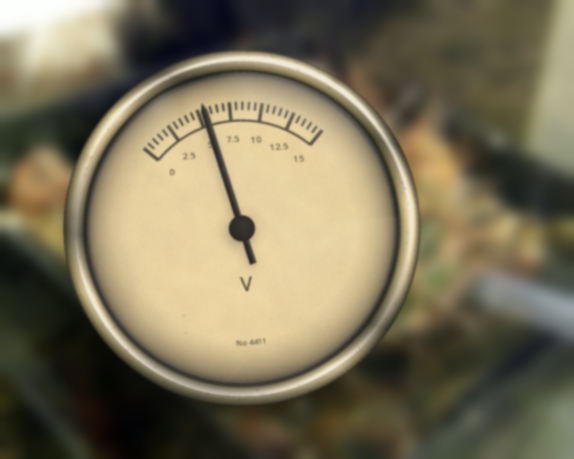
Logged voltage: 5.5 V
